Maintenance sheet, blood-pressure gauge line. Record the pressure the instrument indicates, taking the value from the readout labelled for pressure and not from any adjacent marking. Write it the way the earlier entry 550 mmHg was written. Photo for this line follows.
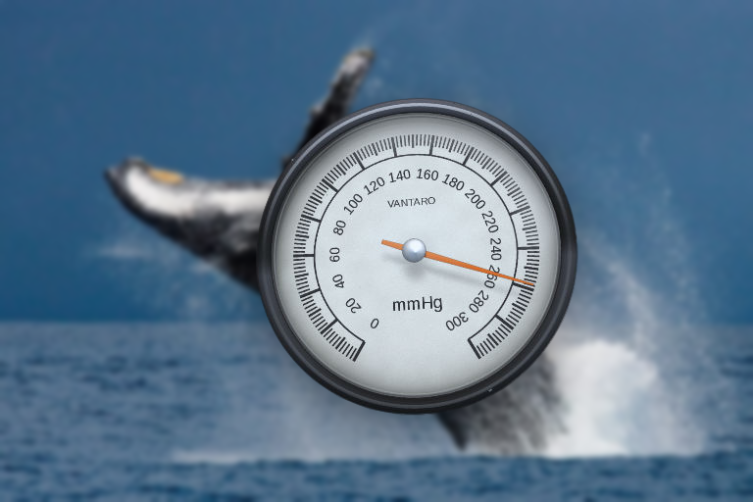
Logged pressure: 258 mmHg
